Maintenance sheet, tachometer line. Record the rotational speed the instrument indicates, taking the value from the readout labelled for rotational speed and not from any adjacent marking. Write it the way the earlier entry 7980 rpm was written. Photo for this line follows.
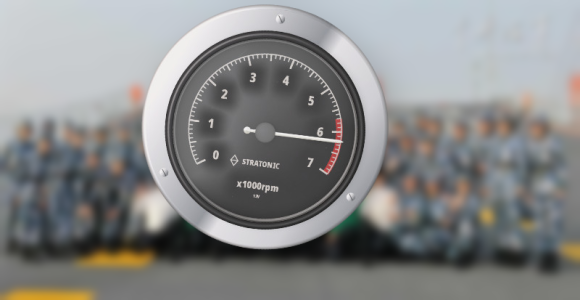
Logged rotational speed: 6200 rpm
